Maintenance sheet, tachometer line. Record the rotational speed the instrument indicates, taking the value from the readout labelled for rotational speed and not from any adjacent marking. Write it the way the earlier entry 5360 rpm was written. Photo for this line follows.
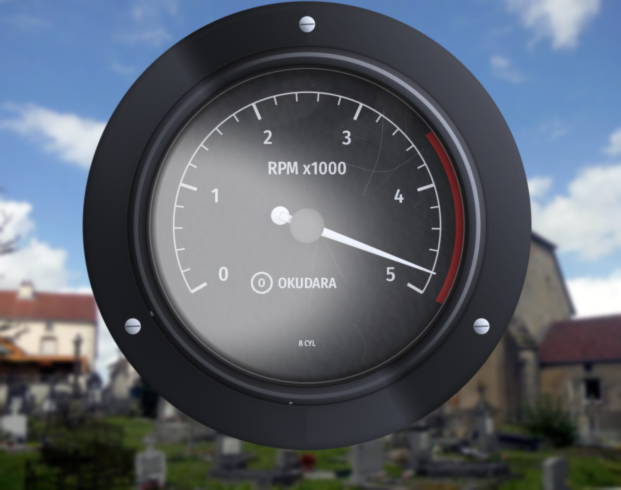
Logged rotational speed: 4800 rpm
